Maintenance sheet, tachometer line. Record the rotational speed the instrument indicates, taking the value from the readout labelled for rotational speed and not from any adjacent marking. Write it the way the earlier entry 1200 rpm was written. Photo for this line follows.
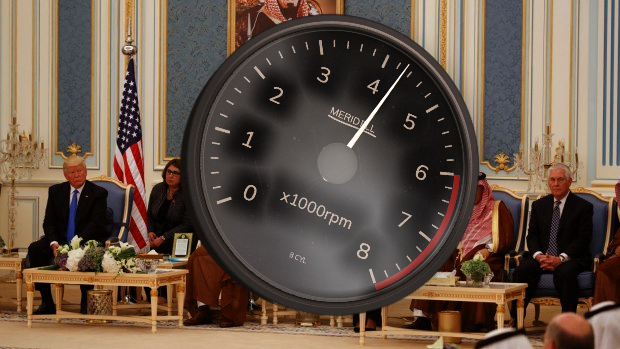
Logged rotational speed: 4300 rpm
